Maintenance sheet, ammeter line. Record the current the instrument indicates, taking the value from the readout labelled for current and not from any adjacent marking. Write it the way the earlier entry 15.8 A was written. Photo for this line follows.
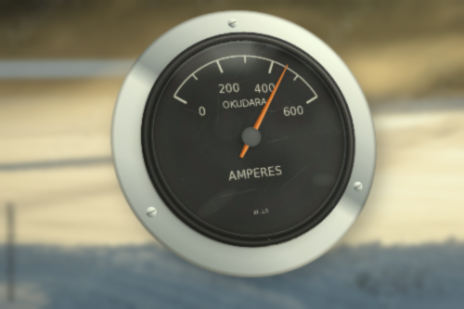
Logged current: 450 A
